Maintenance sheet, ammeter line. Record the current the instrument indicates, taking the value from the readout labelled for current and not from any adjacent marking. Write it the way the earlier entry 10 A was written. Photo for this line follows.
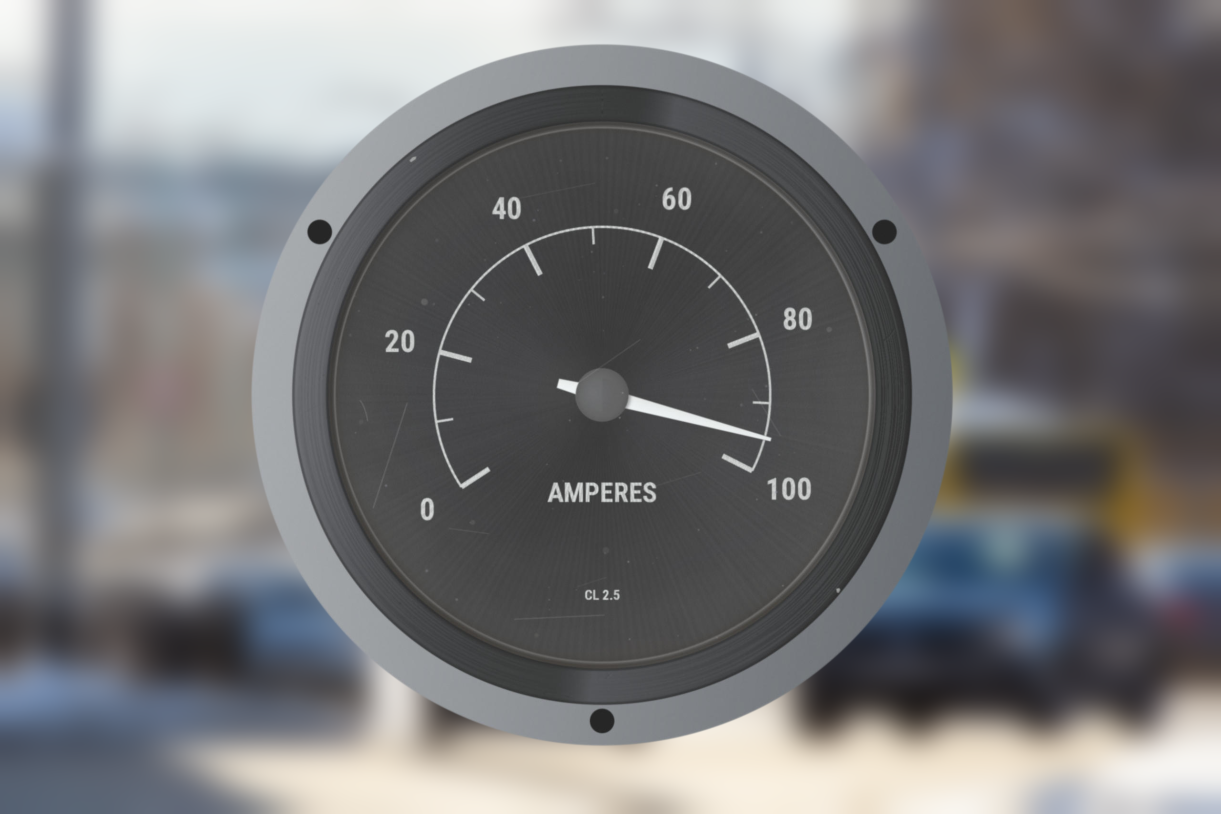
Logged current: 95 A
